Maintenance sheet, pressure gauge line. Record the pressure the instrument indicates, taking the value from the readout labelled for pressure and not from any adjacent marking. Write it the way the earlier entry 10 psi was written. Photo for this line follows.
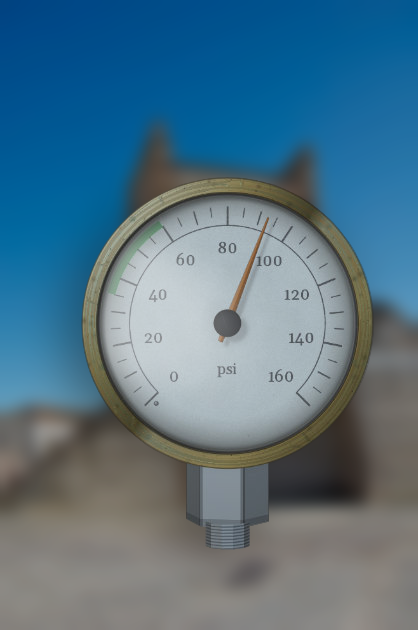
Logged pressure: 92.5 psi
